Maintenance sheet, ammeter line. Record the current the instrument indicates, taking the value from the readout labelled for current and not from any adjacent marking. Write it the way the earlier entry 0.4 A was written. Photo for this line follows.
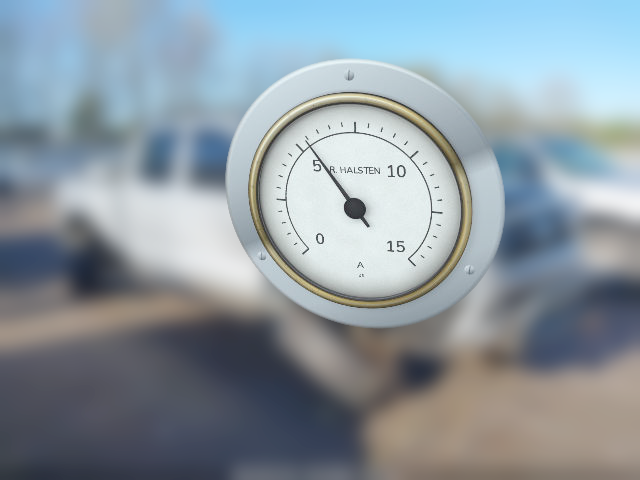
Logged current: 5.5 A
